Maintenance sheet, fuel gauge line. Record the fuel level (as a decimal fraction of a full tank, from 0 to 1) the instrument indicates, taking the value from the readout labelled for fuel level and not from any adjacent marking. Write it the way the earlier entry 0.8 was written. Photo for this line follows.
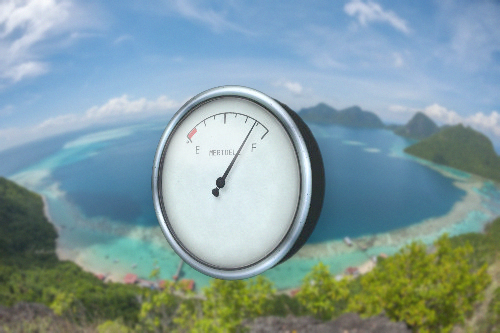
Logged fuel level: 0.875
